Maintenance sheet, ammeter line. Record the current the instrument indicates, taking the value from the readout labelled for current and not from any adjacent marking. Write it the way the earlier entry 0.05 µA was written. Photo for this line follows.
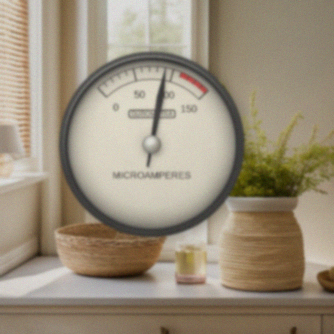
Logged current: 90 µA
